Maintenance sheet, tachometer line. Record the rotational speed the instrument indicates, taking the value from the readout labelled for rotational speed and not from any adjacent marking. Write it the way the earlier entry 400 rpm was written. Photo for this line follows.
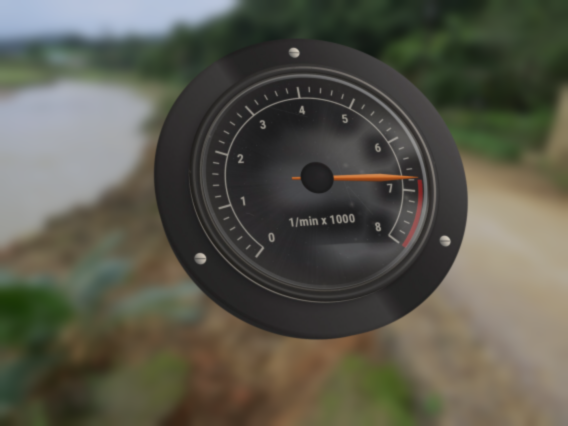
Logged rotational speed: 6800 rpm
